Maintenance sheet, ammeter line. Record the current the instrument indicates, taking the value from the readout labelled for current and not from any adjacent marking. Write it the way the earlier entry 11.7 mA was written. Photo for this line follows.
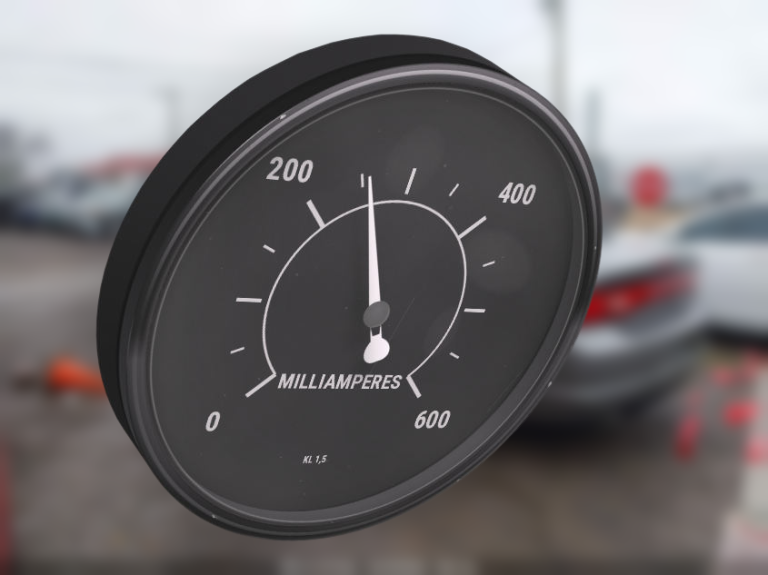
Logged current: 250 mA
